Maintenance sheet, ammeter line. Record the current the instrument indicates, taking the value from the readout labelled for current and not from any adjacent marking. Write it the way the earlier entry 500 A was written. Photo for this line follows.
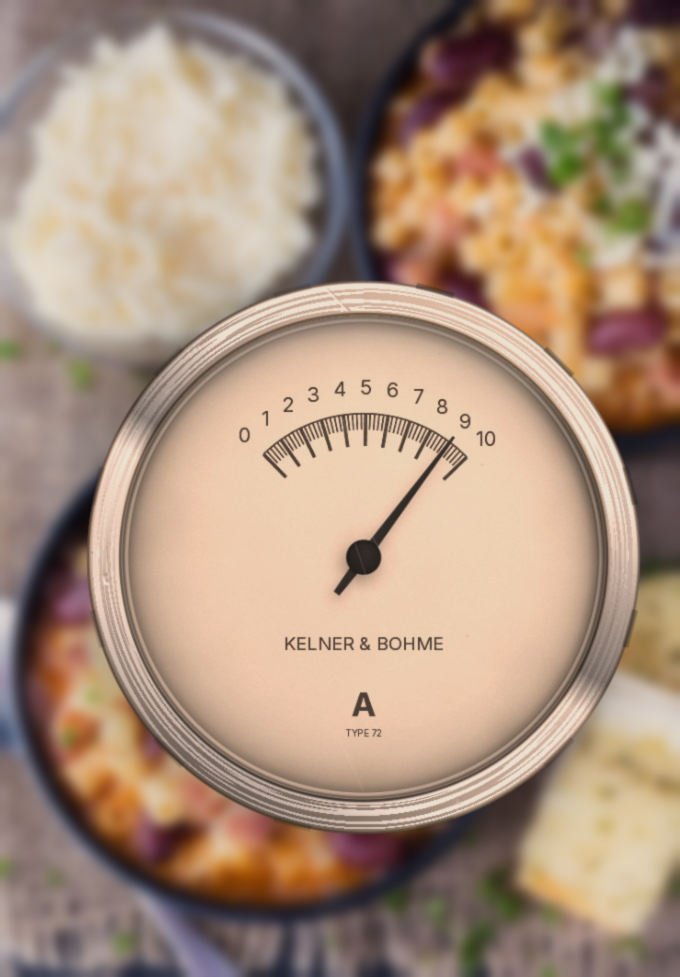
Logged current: 9 A
